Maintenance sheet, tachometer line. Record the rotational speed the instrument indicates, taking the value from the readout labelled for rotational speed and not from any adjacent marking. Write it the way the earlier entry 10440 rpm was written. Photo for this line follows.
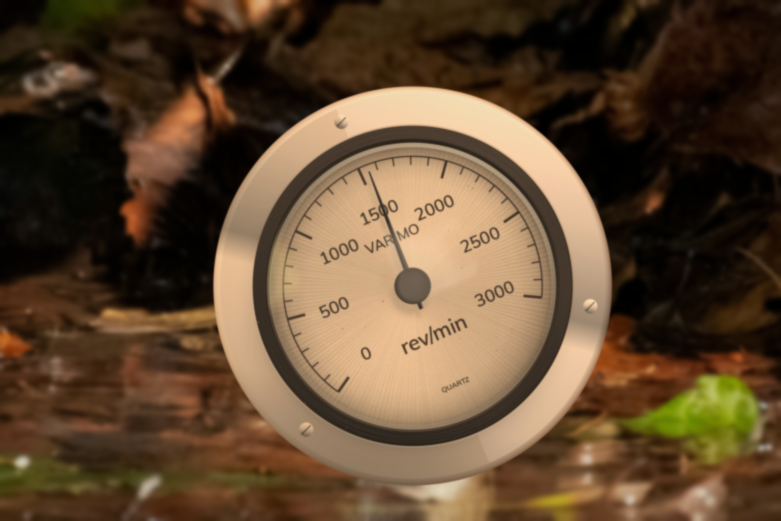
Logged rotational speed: 1550 rpm
